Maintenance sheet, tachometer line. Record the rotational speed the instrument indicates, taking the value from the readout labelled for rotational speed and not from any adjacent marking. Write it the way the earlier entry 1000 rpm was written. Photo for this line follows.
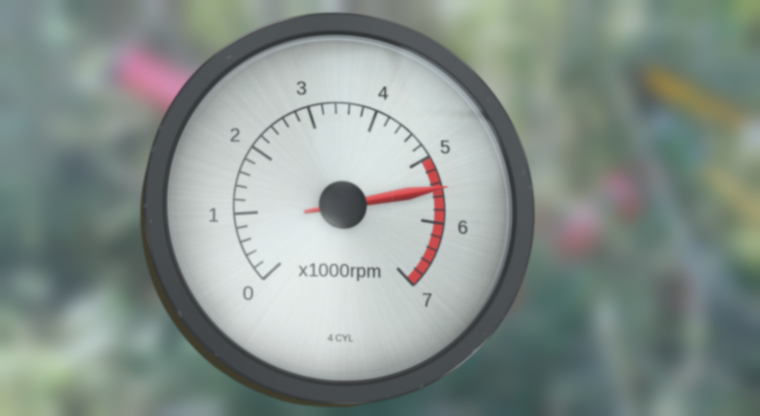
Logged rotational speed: 5500 rpm
